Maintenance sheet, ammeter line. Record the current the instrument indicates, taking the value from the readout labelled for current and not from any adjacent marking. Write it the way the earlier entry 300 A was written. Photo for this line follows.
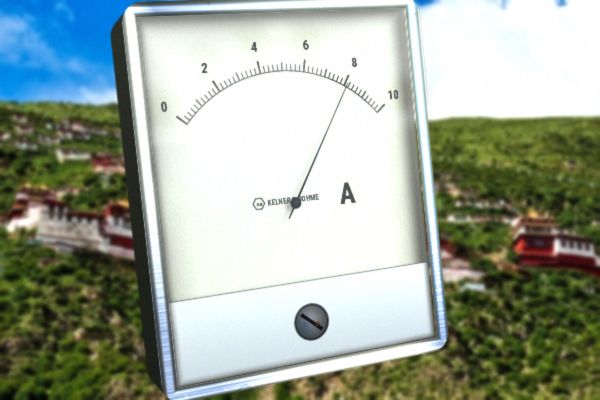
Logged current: 8 A
